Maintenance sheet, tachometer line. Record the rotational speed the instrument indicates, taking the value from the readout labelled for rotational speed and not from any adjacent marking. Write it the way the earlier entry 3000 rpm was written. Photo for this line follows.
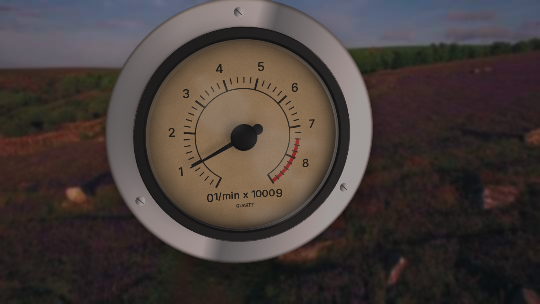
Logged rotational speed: 1000 rpm
